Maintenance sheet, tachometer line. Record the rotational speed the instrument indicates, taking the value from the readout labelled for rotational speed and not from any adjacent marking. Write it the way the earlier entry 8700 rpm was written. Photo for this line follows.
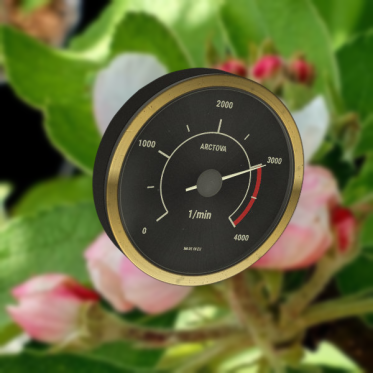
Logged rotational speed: 3000 rpm
